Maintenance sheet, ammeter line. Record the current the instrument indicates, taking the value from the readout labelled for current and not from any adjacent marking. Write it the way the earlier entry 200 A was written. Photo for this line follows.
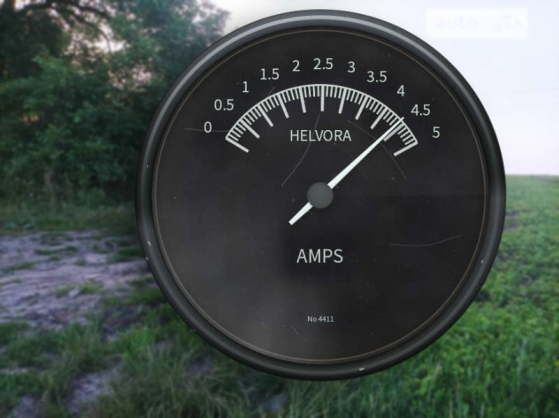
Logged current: 4.4 A
